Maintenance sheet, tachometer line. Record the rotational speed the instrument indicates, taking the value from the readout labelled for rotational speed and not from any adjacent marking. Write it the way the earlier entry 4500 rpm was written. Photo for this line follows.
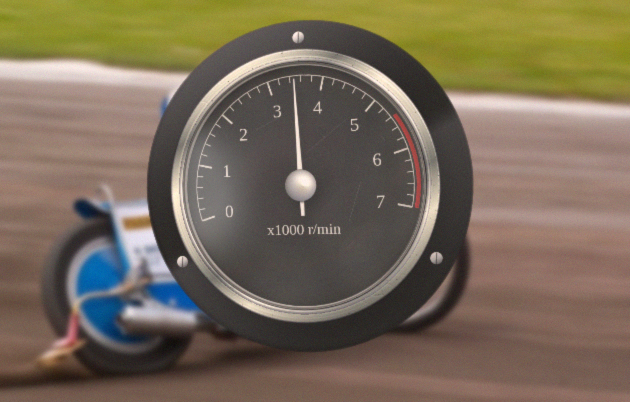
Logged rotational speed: 3500 rpm
